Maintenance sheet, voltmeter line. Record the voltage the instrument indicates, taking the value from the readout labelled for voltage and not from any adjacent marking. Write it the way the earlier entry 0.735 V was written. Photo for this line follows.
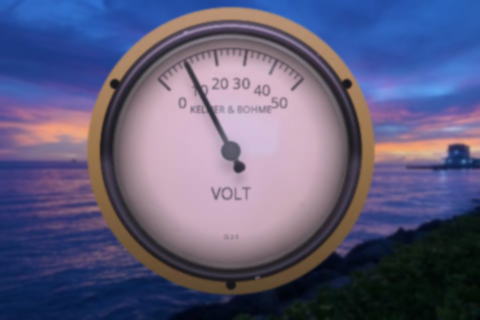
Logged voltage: 10 V
